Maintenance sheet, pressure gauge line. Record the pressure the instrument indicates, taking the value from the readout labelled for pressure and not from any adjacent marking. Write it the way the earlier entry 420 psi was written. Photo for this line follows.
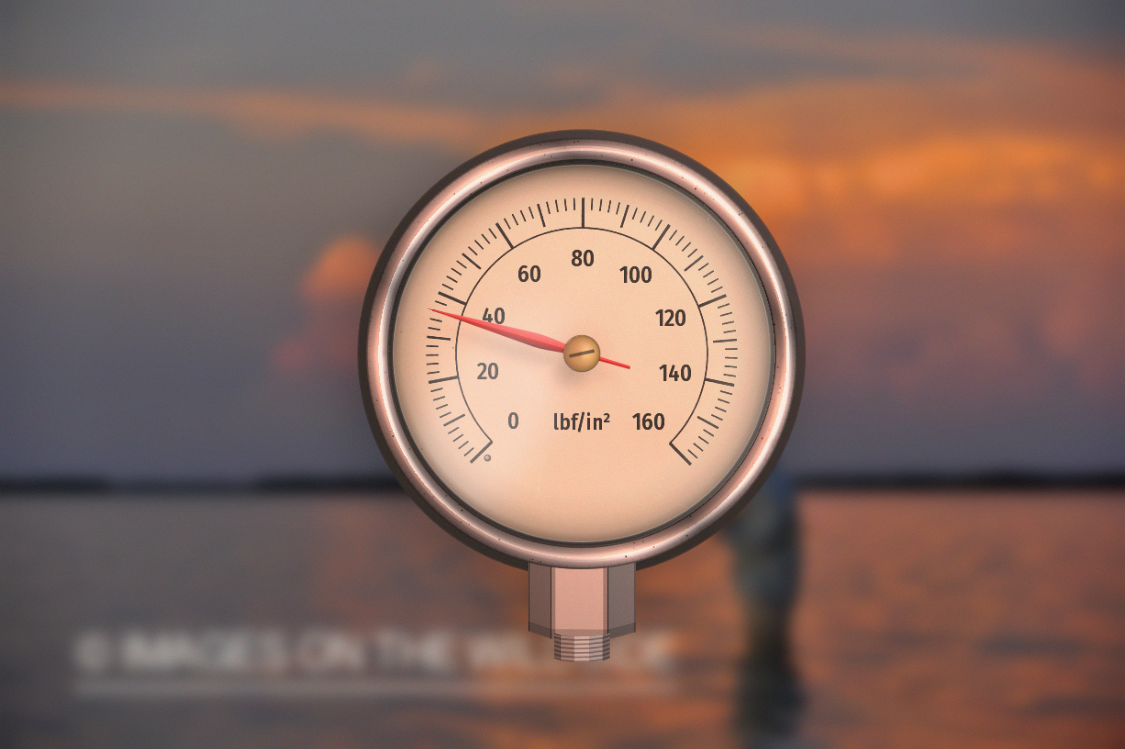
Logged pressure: 36 psi
